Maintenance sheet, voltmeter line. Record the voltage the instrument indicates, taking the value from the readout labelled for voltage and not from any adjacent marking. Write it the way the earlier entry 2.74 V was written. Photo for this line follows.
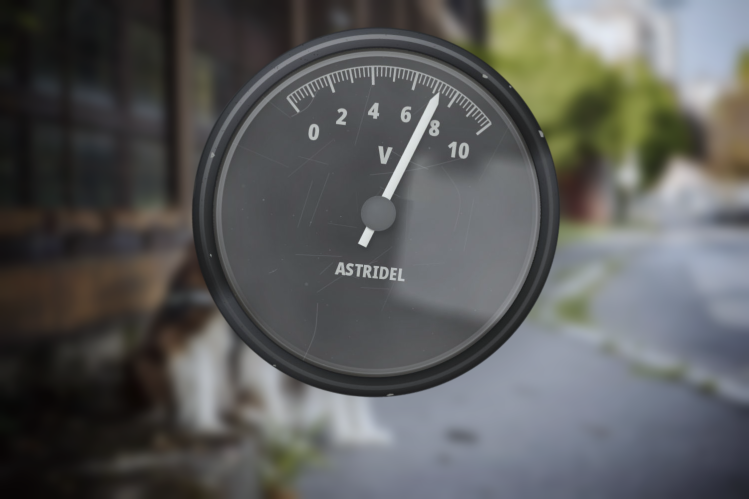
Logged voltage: 7.2 V
